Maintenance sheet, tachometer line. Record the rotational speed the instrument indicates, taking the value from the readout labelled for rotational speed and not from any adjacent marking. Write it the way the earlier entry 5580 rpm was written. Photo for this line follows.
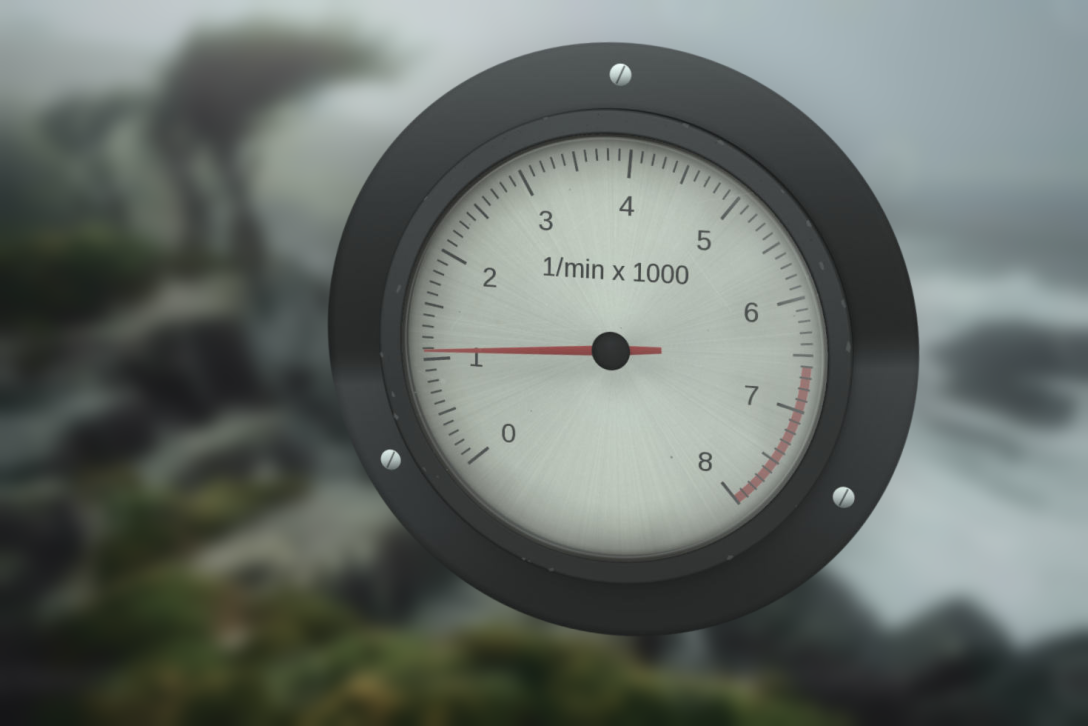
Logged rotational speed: 1100 rpm
